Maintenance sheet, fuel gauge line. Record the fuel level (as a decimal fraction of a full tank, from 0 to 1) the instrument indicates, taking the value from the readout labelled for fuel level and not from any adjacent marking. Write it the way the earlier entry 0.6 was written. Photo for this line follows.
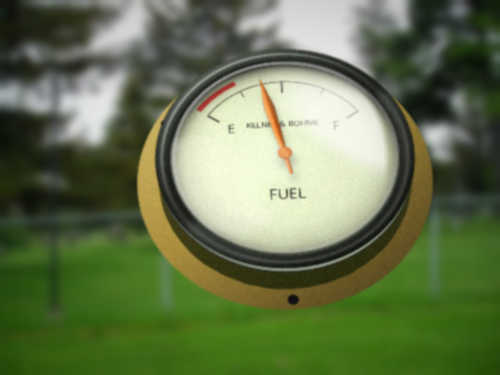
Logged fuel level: 0.375
